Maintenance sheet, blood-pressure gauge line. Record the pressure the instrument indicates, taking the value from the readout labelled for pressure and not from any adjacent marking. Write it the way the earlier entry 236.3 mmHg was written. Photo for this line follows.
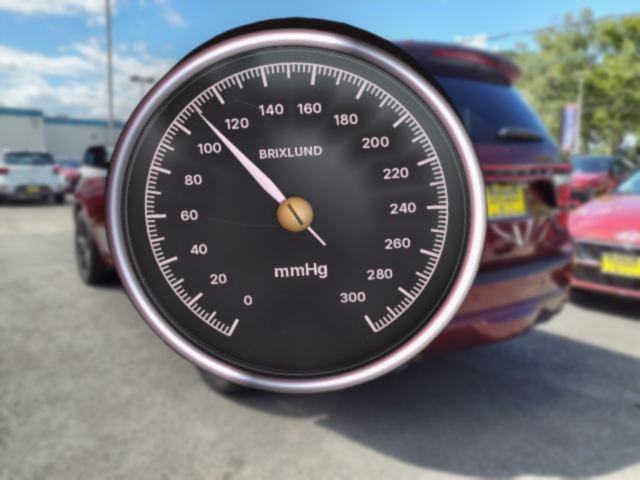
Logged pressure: 110 mmHg
